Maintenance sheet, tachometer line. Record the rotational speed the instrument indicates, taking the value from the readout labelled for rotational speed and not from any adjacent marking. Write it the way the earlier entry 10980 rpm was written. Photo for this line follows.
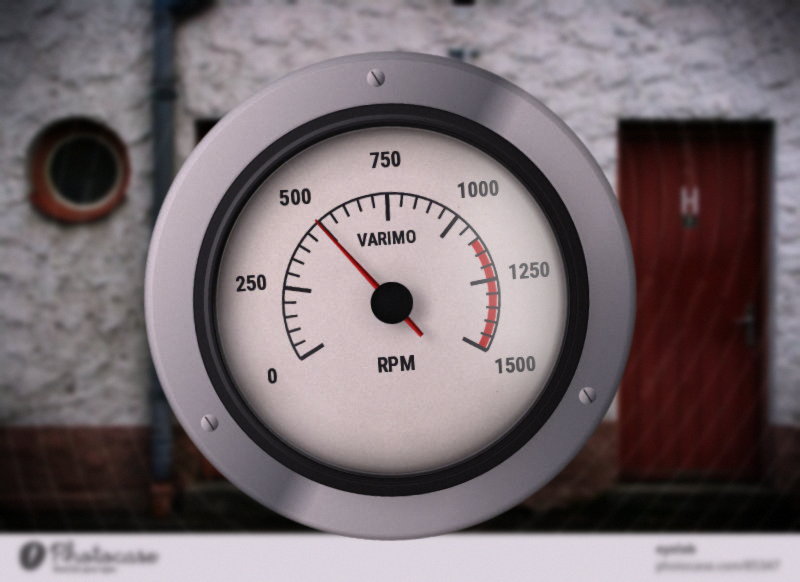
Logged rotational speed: 500 rpm
